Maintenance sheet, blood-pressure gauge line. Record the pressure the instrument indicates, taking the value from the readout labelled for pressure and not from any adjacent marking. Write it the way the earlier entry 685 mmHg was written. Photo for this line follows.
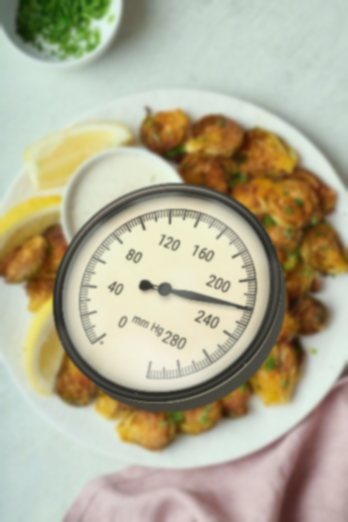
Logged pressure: 220 mmHg
